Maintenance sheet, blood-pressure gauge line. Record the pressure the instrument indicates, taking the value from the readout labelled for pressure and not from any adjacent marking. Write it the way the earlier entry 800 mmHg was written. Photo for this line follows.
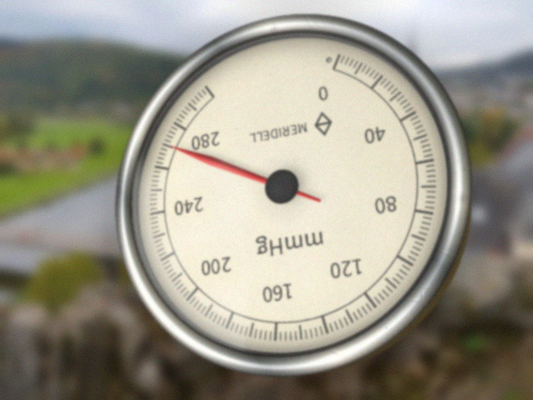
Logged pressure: 270 mmHg
